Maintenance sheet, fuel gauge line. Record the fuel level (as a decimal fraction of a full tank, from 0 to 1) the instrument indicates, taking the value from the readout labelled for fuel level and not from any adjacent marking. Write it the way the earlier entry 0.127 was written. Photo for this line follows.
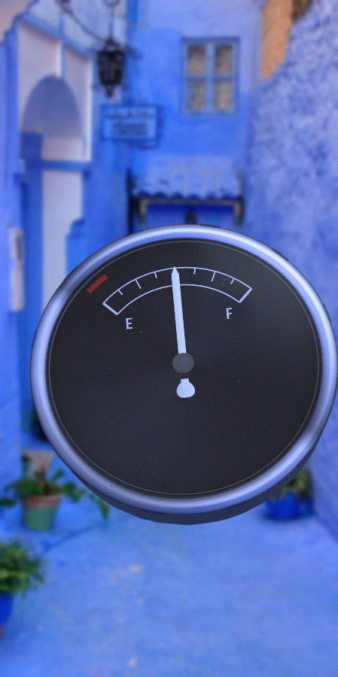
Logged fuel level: 0.5
